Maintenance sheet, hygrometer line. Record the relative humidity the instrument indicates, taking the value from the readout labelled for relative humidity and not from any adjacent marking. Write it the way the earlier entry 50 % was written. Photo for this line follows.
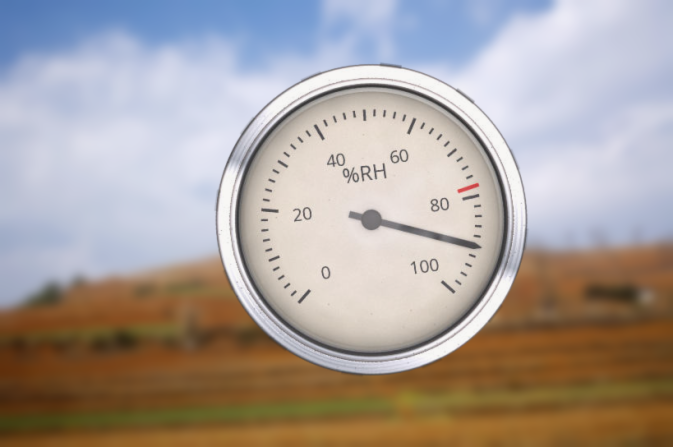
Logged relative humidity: 90 %
